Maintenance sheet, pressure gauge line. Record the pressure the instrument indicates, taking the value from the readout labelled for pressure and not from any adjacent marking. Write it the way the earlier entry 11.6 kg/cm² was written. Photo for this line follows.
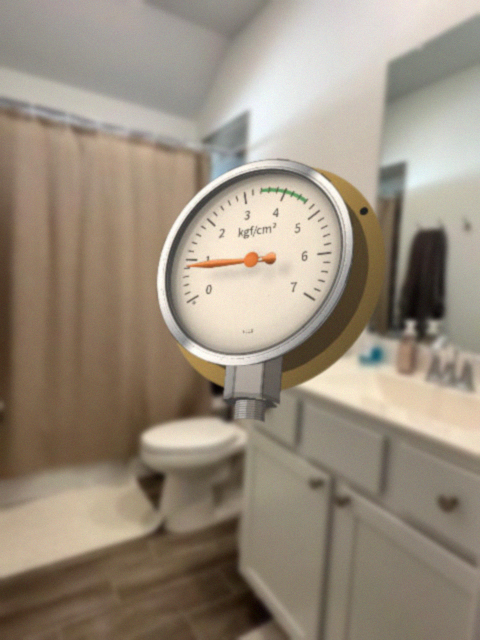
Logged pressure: 0.8 kg/cm²
